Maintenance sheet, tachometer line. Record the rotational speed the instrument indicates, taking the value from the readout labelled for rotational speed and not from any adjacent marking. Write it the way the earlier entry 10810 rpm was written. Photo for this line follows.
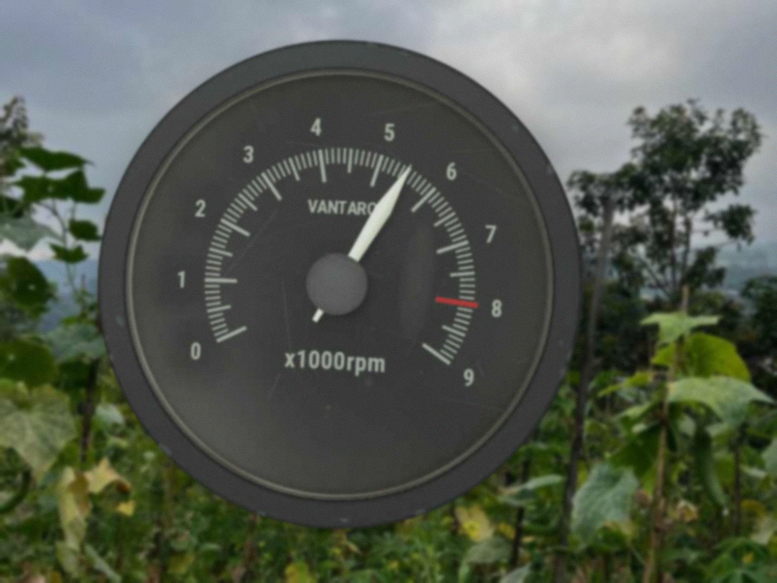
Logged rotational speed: 5500 rpm
